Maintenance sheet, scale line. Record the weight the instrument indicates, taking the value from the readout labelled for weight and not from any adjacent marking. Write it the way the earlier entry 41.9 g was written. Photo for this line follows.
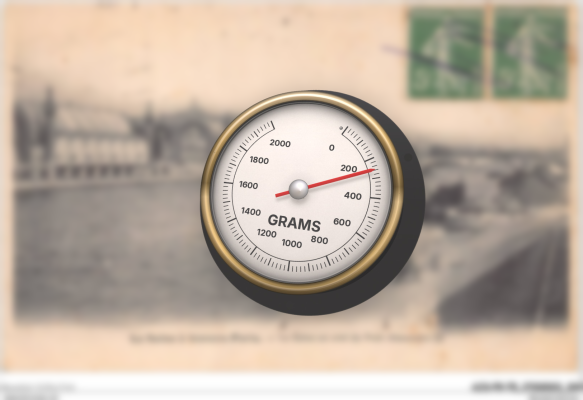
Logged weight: 260 g
